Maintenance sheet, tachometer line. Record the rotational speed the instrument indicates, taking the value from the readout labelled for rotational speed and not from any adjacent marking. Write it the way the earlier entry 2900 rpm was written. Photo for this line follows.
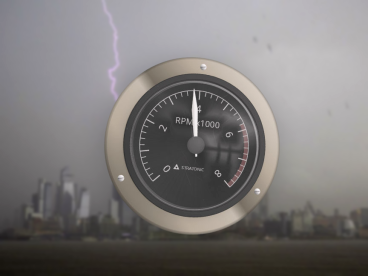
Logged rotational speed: 3800 rpm
